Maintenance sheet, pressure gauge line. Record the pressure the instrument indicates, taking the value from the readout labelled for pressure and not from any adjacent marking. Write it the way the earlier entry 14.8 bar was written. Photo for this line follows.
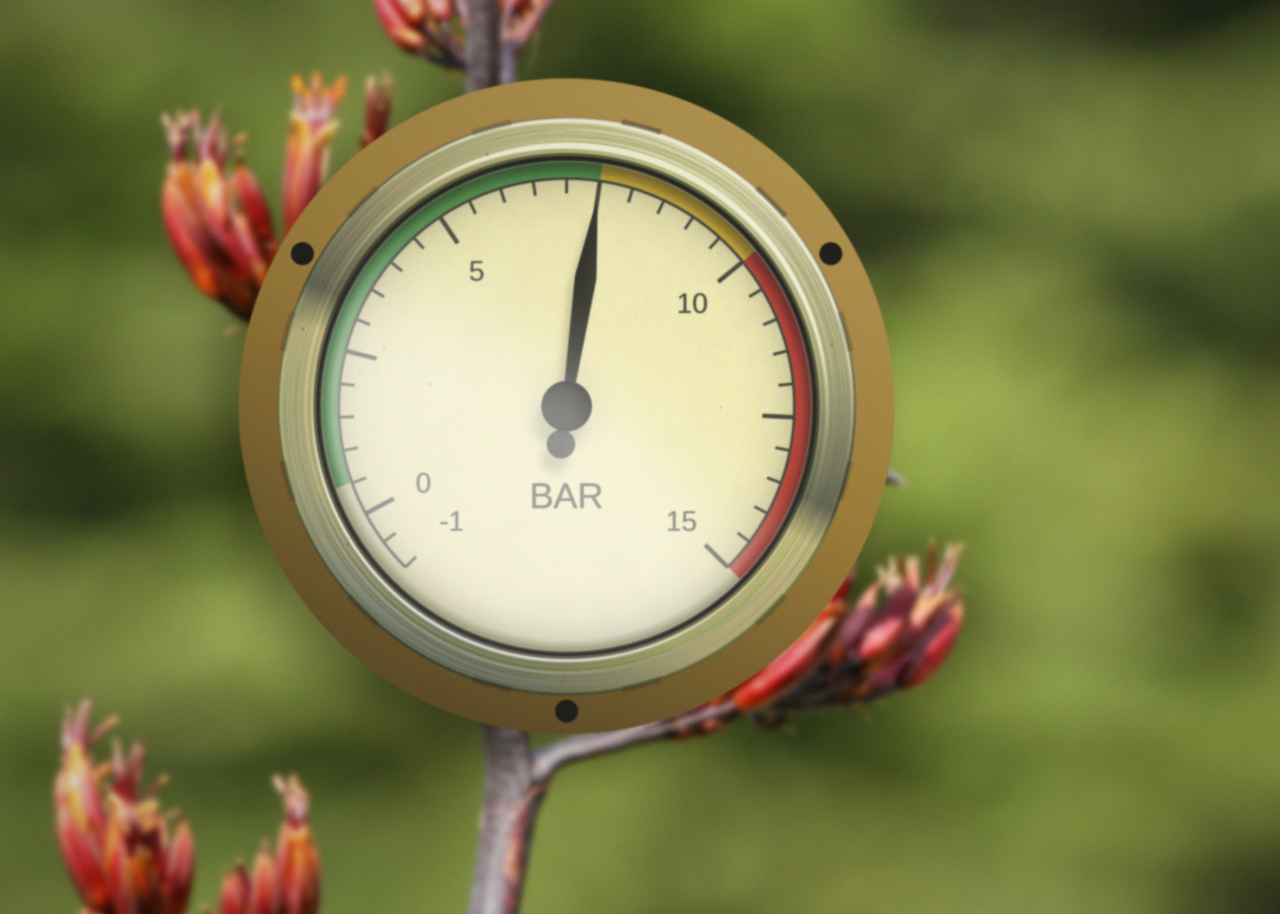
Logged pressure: 7.5 bar
